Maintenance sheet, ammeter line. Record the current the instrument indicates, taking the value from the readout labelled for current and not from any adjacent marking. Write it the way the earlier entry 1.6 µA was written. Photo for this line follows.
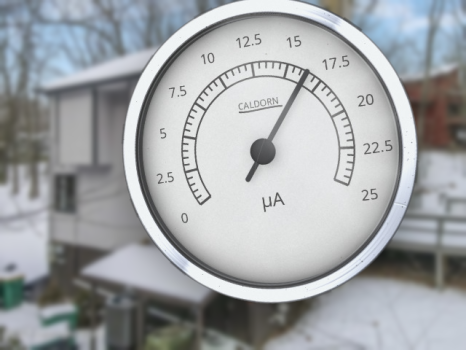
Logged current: 16.5 µA
